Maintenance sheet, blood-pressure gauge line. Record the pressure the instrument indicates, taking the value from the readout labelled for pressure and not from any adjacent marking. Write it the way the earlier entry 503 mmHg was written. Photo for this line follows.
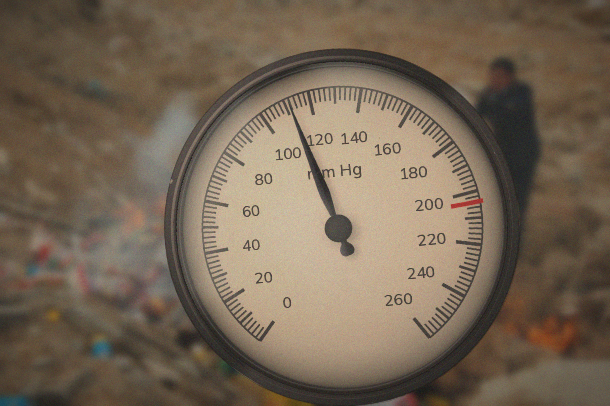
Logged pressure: 112 mmHg
